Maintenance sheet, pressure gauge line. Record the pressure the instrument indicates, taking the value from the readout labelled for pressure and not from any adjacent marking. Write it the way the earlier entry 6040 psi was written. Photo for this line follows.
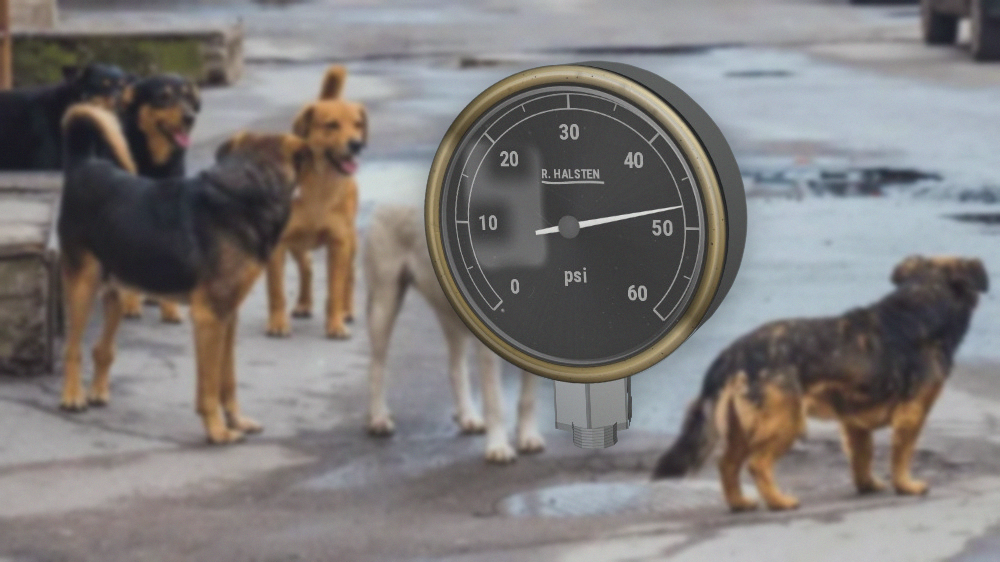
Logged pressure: 47.5 psi
